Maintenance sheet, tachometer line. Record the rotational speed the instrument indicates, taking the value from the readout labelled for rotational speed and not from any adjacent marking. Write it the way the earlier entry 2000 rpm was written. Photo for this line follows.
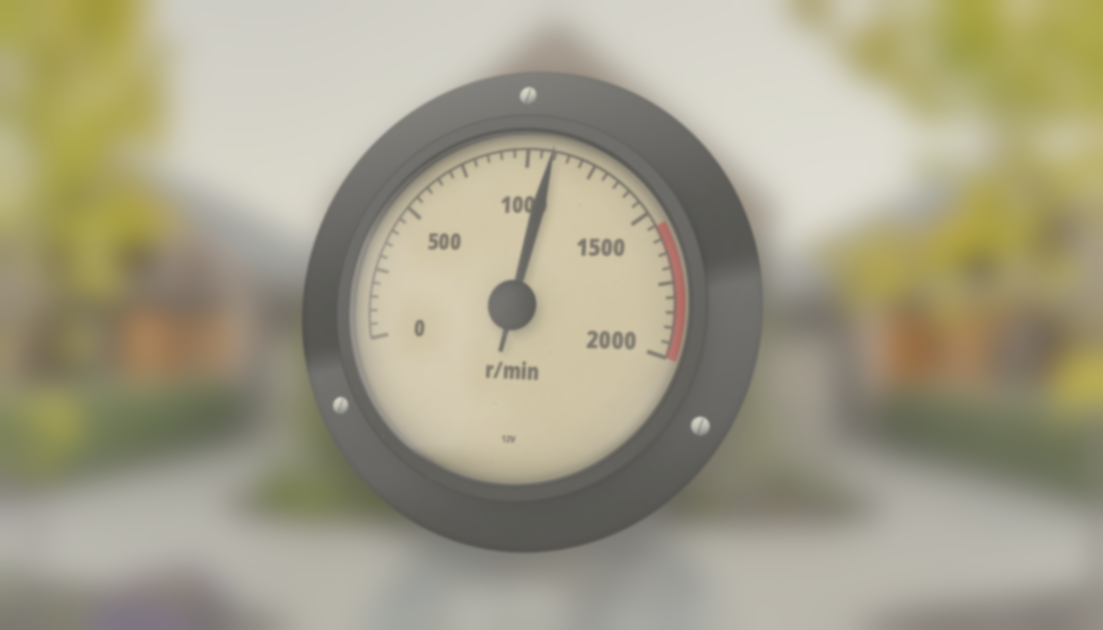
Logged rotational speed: 1100 rpm
